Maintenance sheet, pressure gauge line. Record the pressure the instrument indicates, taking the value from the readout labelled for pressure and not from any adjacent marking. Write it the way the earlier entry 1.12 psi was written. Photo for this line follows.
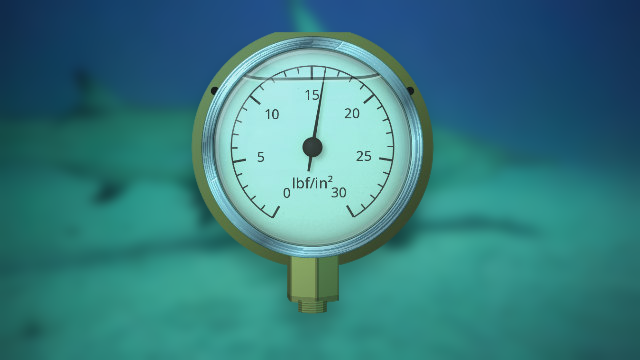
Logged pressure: 16 psi
